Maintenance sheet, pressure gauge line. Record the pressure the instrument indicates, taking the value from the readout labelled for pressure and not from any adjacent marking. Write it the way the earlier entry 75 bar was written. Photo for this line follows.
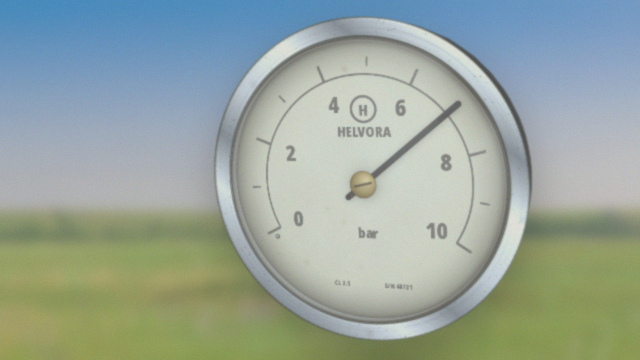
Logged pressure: 7 bar
